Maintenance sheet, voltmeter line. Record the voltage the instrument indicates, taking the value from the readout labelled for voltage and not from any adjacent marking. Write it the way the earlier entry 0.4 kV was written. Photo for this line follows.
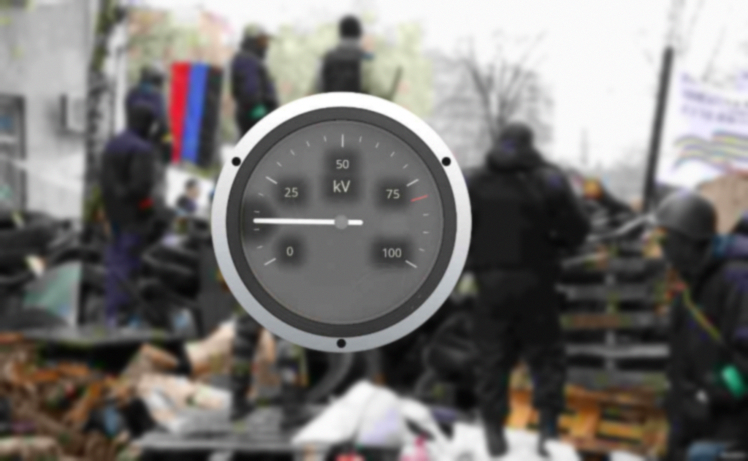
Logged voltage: 12.5 kV
